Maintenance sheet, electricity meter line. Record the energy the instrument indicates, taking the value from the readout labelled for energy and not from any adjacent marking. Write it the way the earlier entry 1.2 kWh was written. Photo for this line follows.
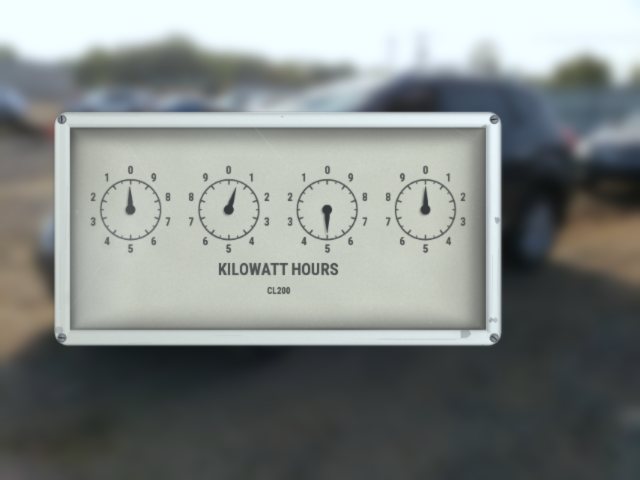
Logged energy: 50 kWh
